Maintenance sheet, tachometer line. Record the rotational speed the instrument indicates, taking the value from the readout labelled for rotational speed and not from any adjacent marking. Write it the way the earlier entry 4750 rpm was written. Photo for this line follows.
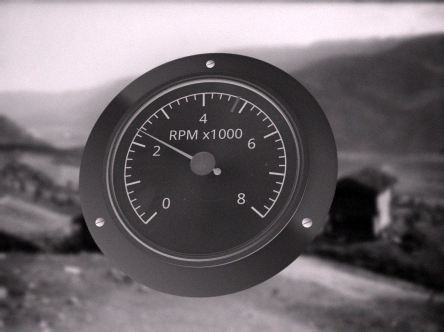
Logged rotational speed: 2300 rpm
